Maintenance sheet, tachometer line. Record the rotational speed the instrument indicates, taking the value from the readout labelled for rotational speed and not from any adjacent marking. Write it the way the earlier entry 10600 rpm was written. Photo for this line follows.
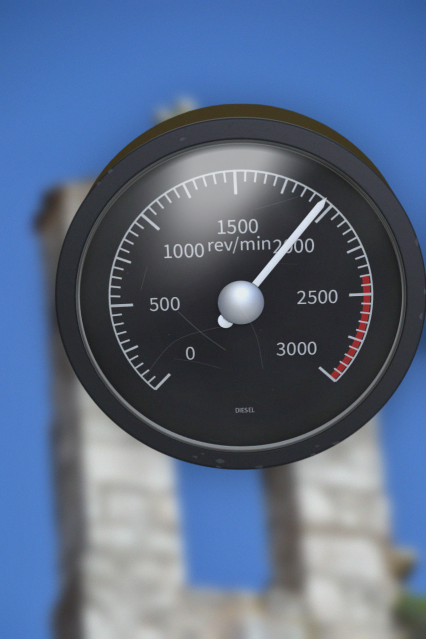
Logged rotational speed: 1950 rpm
